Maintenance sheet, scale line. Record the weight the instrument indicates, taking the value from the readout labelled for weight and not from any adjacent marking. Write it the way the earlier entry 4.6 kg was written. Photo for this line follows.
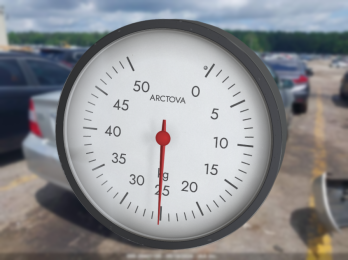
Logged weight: 25 kg
